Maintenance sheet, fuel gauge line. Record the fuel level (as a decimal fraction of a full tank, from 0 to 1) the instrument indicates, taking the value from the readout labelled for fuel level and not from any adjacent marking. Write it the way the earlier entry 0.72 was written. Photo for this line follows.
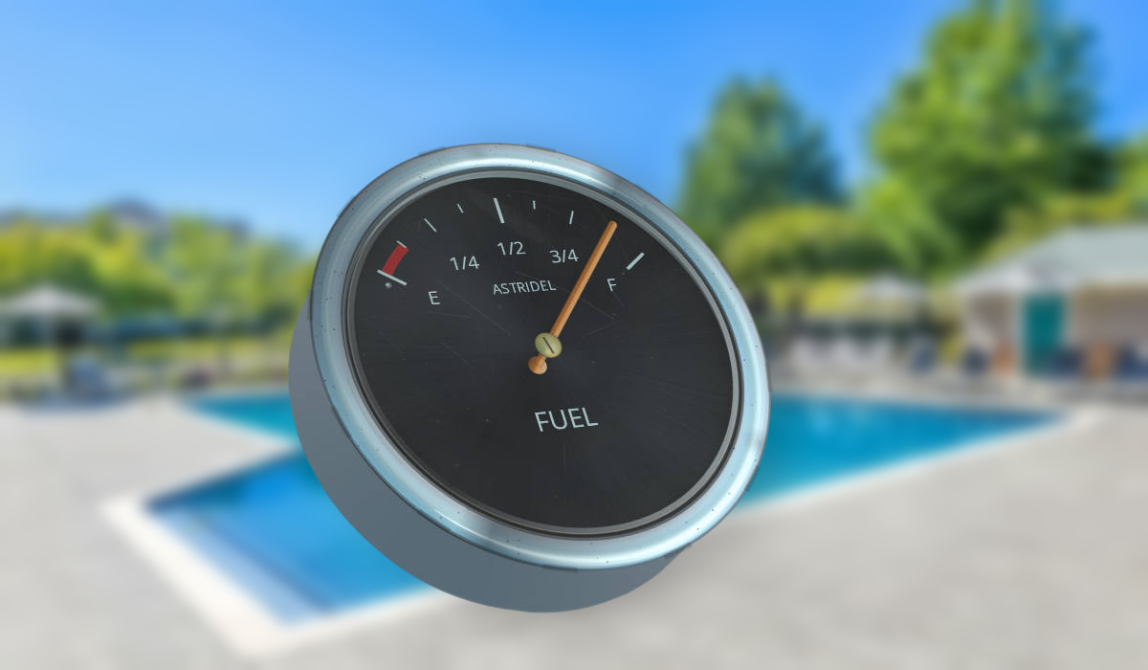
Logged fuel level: 0.875
